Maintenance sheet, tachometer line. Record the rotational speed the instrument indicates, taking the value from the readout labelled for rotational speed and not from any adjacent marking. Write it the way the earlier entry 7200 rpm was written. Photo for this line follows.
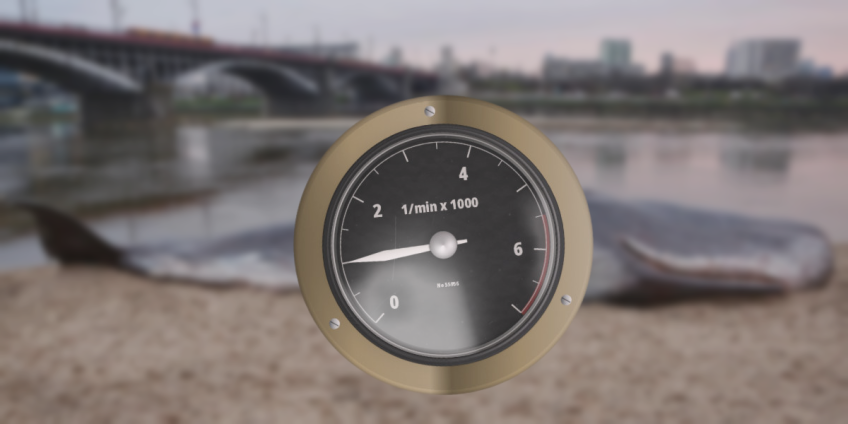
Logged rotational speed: 1000 rpm
